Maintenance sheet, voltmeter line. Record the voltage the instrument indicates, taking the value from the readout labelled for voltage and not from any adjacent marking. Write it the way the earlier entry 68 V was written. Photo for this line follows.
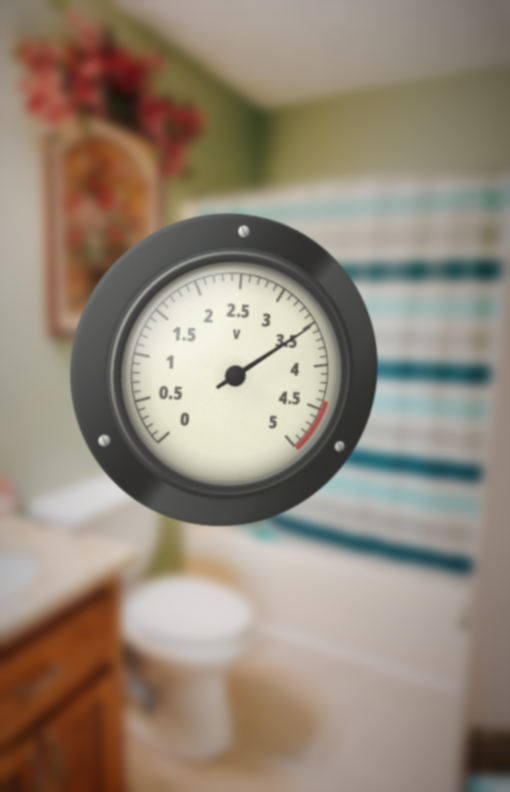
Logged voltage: 3.5 V
